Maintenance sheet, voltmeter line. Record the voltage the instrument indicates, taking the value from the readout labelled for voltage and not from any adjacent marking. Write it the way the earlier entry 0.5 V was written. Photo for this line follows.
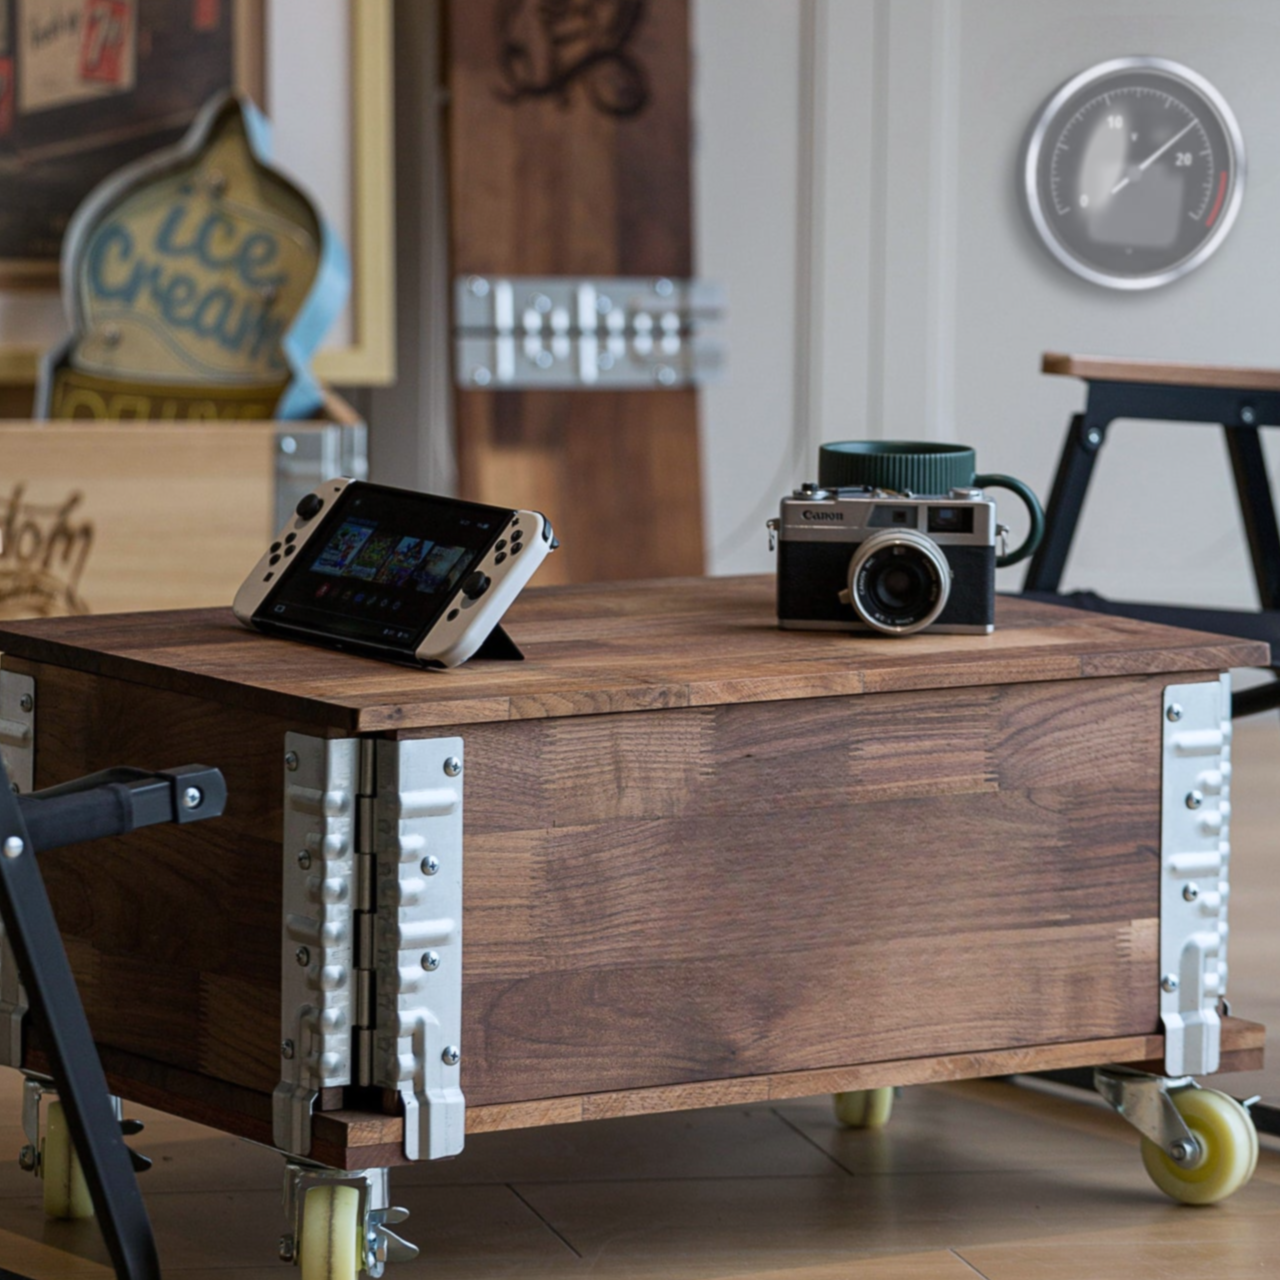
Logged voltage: 17.5 V
